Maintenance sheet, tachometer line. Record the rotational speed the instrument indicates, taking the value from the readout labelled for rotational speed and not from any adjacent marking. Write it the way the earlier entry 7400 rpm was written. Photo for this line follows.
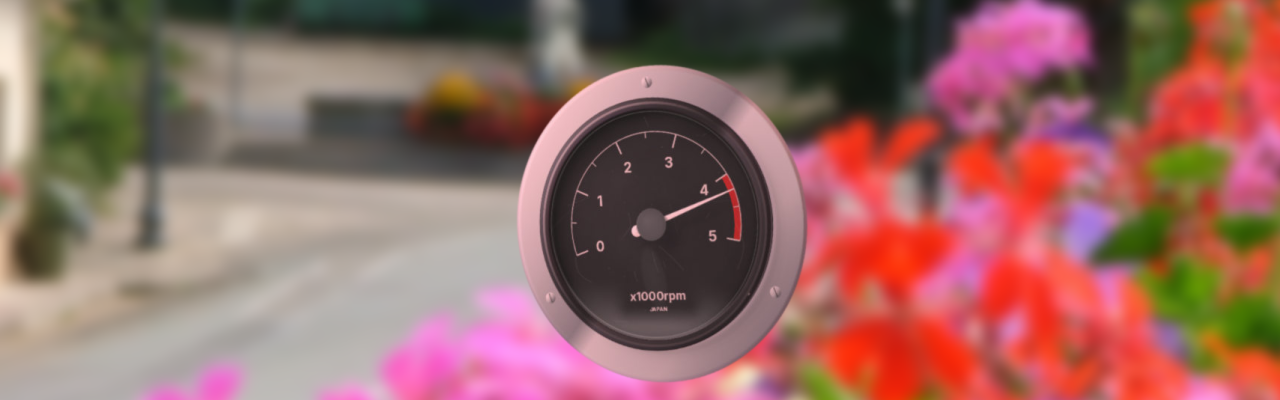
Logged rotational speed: 4250 rpm
